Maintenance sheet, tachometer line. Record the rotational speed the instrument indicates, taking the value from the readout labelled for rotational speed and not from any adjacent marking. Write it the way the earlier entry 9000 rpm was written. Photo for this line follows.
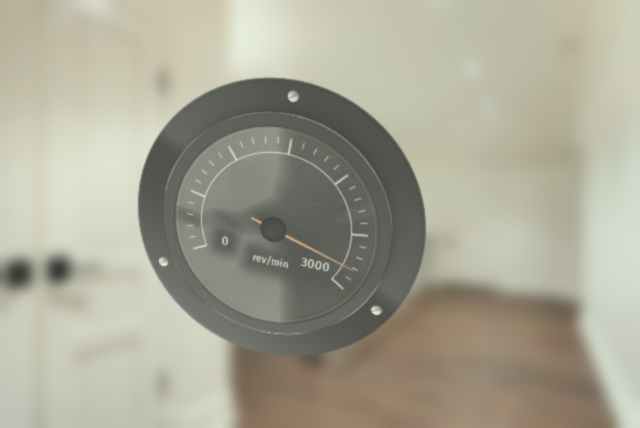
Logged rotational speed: 2800 rpm
